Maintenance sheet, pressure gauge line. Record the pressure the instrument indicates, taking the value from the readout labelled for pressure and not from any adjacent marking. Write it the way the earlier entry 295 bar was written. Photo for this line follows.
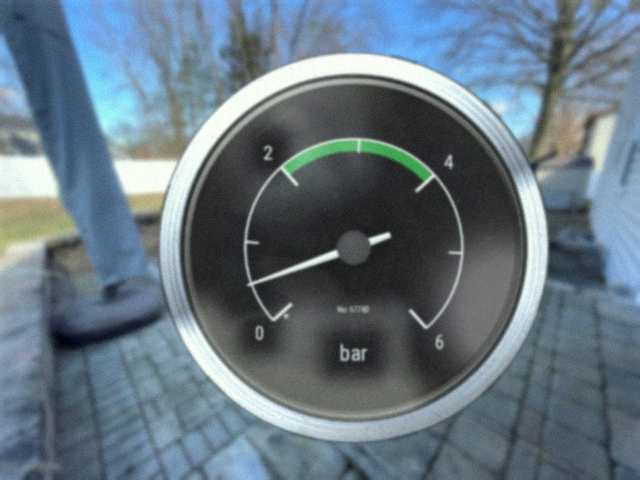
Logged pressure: 0.5 bar
